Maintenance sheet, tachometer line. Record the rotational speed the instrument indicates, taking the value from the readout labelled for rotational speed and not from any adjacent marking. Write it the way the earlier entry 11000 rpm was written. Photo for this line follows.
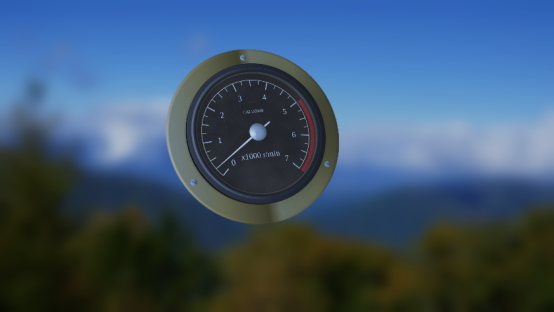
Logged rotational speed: 250 rpm
